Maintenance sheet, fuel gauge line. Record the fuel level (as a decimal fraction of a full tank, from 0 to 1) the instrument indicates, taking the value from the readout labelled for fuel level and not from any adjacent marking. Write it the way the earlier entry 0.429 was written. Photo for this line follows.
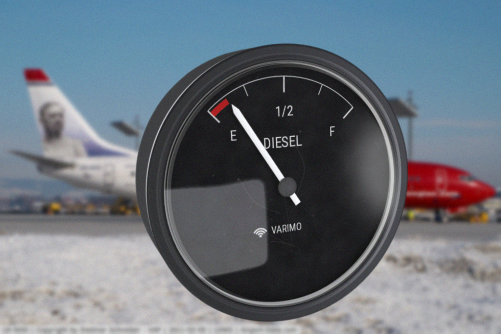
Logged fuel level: 0.125
